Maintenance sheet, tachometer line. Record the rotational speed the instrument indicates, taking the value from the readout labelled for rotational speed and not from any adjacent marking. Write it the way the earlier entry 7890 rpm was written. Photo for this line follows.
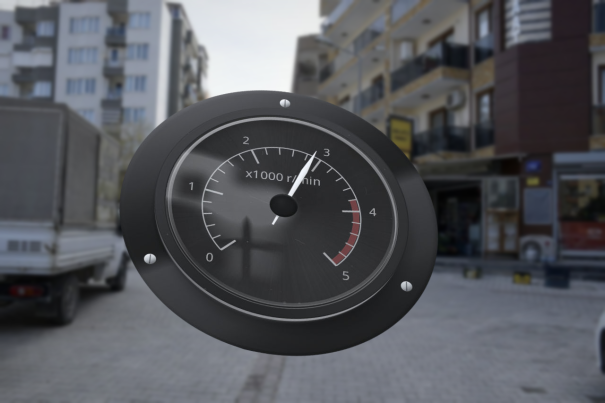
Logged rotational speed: 2900 rpm
